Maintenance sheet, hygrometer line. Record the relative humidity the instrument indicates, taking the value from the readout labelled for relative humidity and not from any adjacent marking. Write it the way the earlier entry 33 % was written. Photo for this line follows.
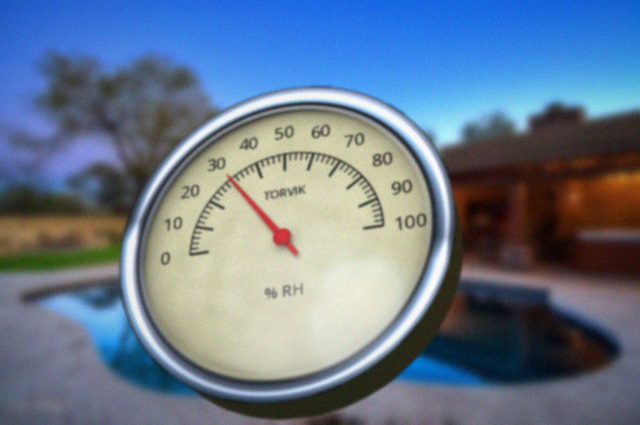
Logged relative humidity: 30 %
